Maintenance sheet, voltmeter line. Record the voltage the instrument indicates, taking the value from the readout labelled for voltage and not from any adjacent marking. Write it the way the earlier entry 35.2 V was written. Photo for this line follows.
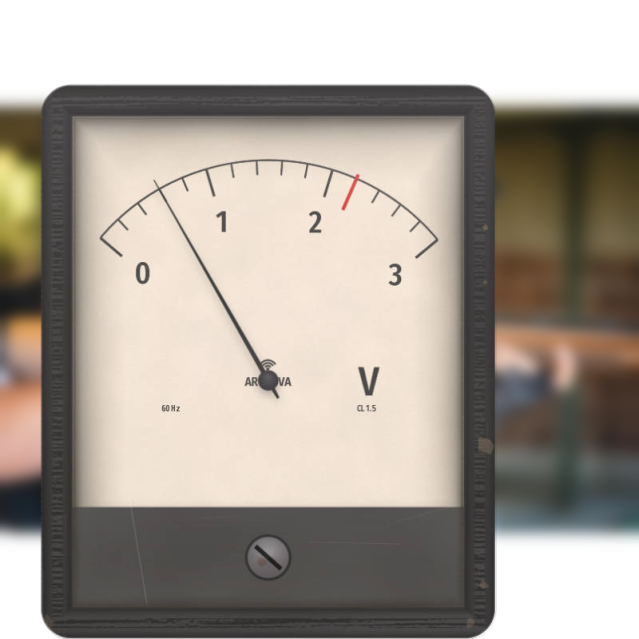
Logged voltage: 0.6 V
